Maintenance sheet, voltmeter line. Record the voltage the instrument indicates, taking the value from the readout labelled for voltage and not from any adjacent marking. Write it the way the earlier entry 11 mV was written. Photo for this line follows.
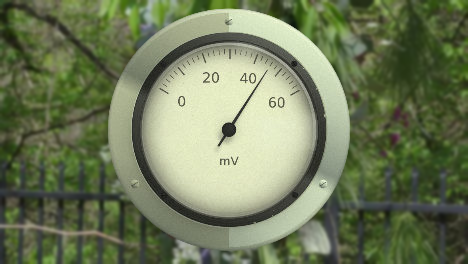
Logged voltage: 46 mV
